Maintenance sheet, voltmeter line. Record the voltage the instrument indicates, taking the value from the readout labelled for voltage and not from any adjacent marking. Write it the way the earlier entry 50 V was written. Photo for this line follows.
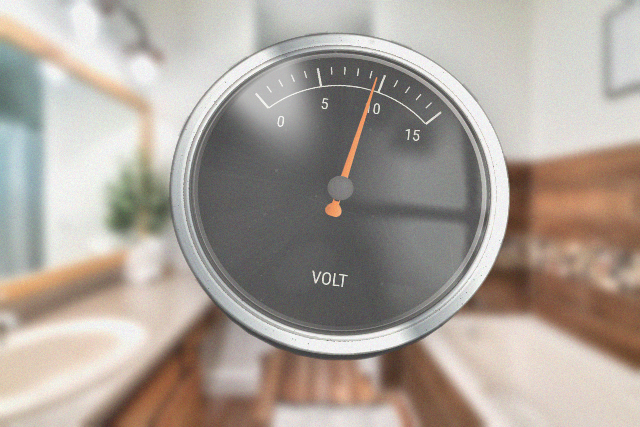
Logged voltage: 9.5 V
